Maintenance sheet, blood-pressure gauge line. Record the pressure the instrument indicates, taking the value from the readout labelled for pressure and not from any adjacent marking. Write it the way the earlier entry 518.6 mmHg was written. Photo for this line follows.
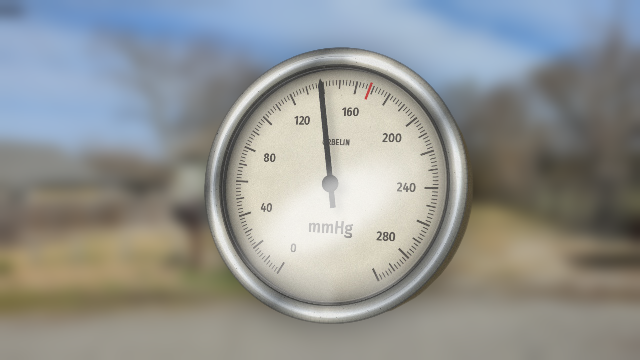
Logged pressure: 140 mmHg
